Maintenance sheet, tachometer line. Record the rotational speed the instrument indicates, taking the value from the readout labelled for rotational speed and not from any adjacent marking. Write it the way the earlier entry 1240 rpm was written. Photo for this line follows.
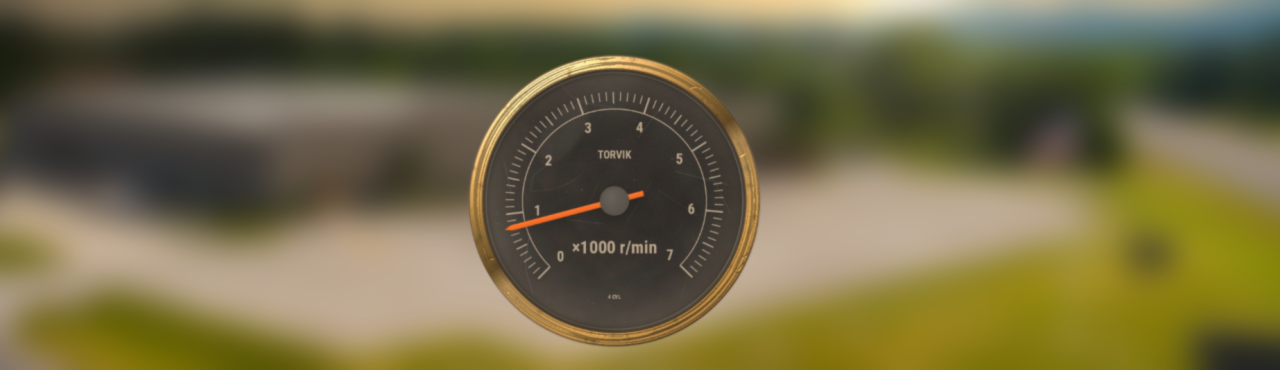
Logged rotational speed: 800 rpm
